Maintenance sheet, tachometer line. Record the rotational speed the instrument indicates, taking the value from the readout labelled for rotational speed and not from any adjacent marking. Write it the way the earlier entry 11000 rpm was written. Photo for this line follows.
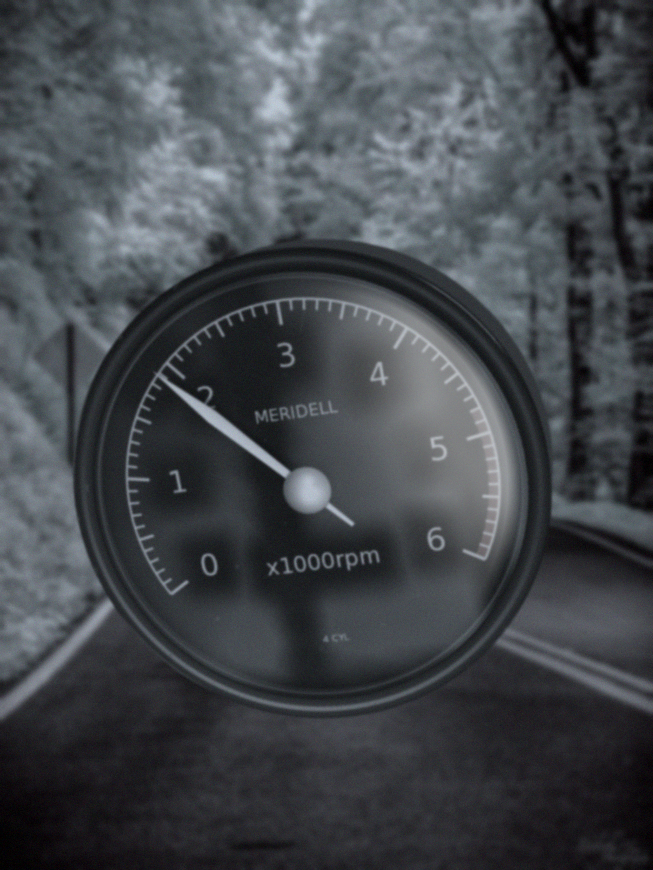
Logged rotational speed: 1900 rpm
